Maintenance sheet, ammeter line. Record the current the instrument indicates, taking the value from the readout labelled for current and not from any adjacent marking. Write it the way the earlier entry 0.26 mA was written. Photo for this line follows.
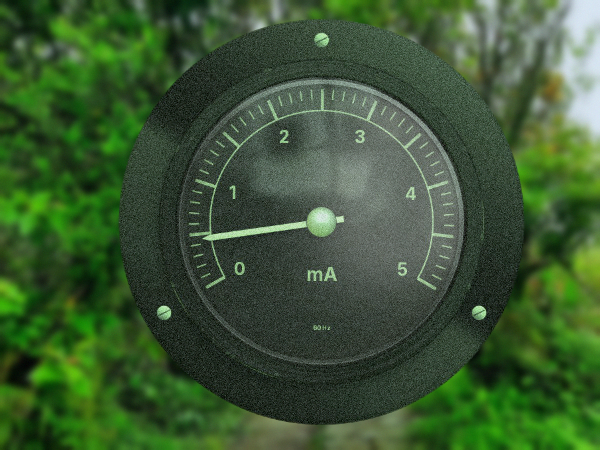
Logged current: 0.45 mA
